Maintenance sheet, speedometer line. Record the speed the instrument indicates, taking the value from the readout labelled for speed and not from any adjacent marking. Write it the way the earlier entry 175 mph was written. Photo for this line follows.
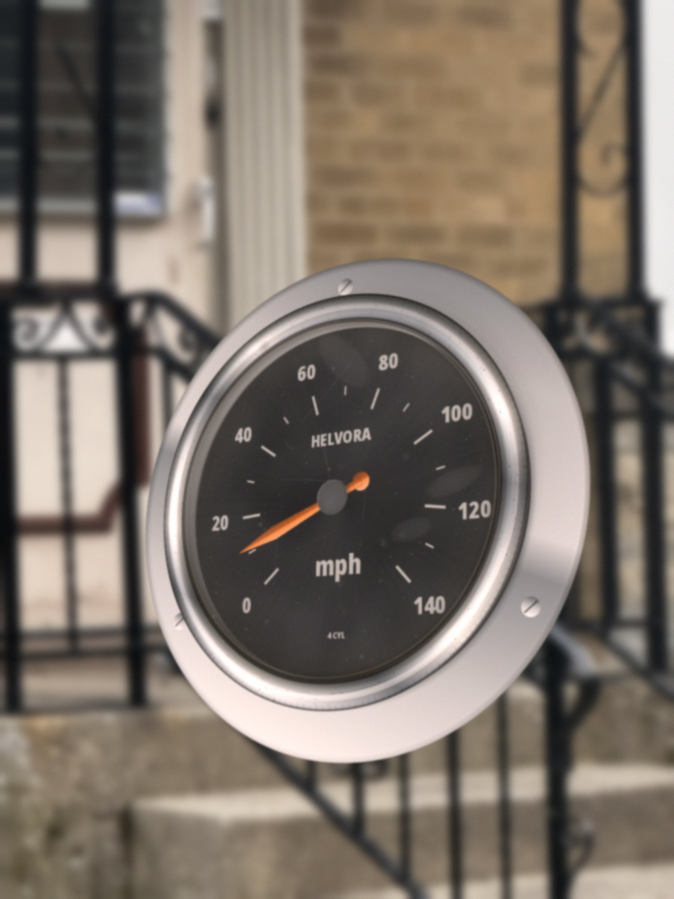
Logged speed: 10 mph
